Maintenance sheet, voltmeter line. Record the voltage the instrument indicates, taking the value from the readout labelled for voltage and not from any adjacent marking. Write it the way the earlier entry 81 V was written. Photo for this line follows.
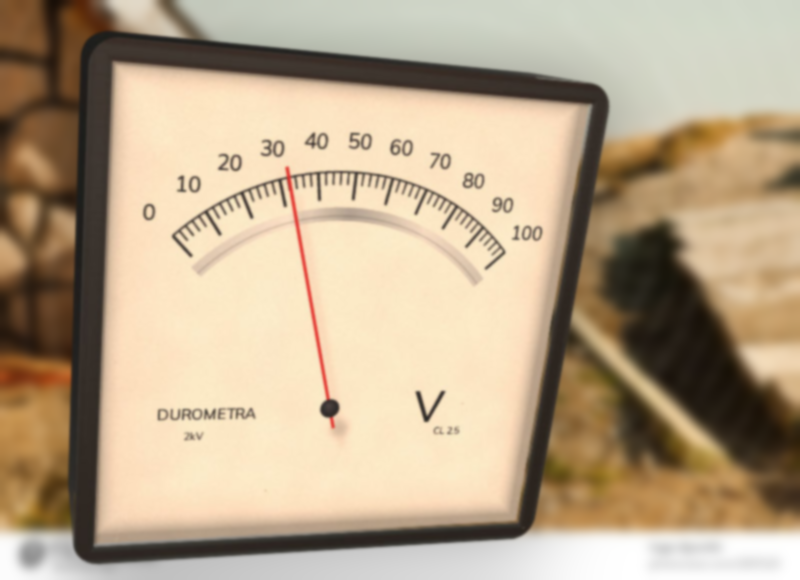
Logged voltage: 32 V
